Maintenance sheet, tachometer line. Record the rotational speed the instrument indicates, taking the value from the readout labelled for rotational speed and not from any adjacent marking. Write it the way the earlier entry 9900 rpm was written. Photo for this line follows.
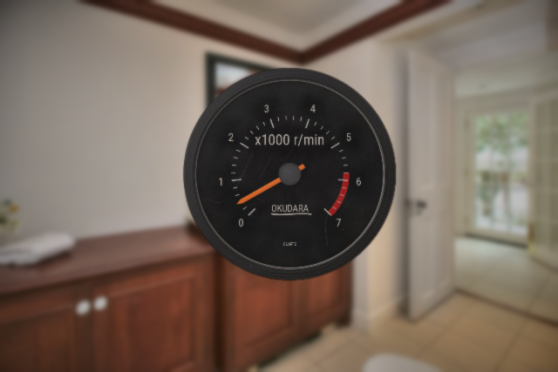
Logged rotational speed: 400 rpm
